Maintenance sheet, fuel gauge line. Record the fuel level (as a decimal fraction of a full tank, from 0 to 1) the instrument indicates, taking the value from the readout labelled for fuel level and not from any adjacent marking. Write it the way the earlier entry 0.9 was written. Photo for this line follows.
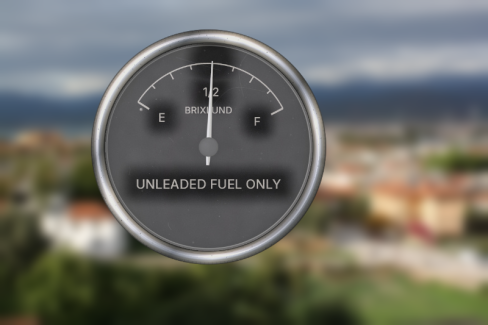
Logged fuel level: 0.5
